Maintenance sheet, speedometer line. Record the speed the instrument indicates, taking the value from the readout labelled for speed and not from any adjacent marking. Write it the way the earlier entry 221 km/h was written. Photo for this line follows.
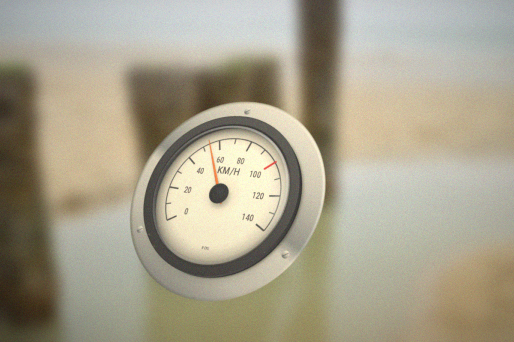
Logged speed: 55 km/h
